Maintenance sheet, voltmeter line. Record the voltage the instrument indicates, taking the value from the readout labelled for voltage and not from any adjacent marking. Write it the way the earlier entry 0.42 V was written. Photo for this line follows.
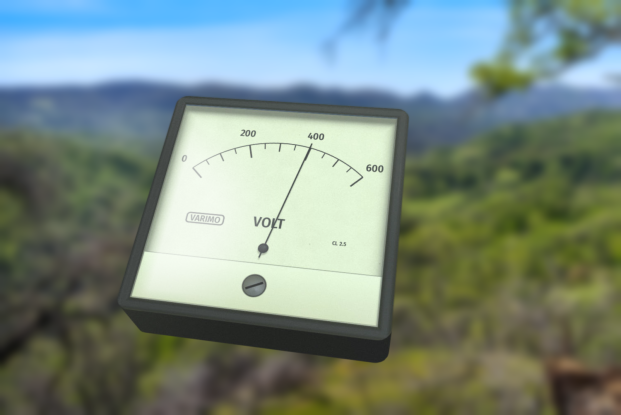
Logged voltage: 400 V
